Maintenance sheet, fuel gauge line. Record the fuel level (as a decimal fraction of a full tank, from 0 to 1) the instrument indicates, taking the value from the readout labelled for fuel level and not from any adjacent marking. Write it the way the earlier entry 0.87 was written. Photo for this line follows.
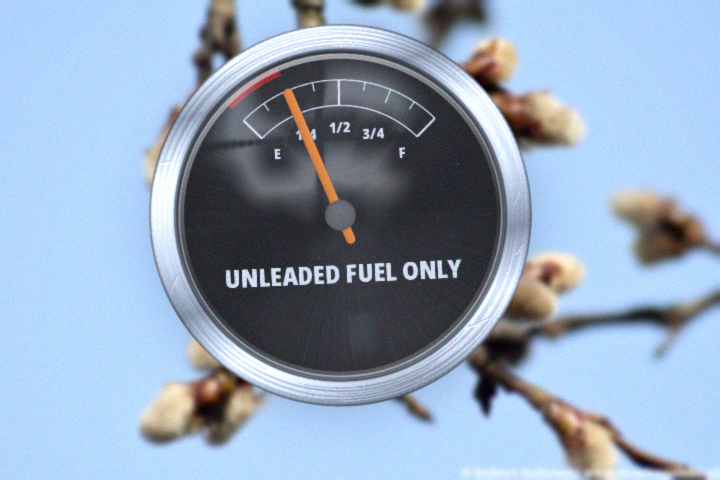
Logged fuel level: 0.25
